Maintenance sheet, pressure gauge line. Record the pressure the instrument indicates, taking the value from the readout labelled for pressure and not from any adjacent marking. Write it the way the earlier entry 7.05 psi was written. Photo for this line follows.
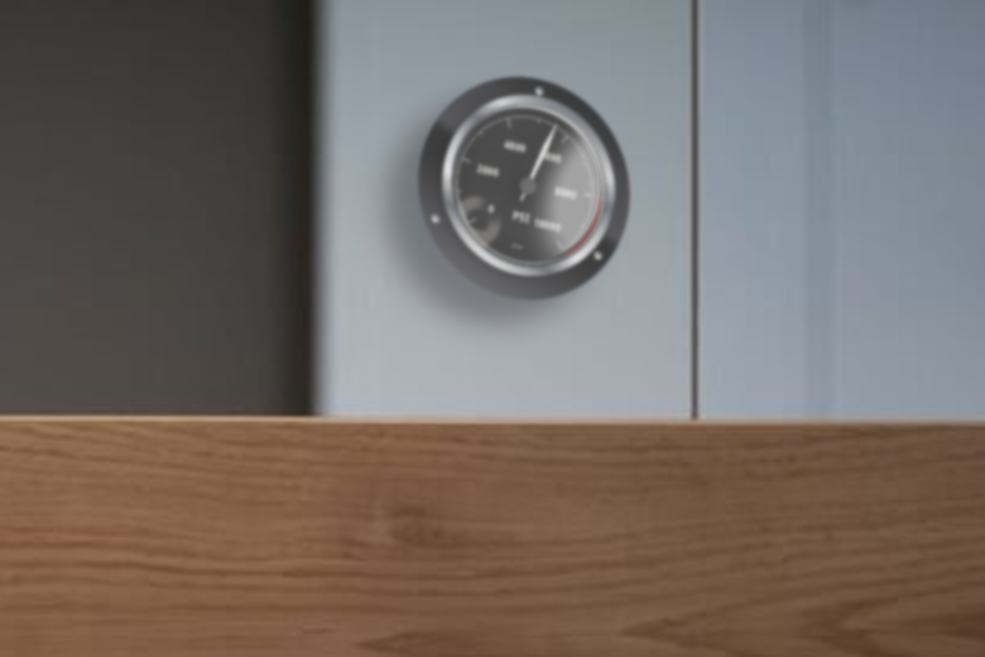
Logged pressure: 5500 psi
